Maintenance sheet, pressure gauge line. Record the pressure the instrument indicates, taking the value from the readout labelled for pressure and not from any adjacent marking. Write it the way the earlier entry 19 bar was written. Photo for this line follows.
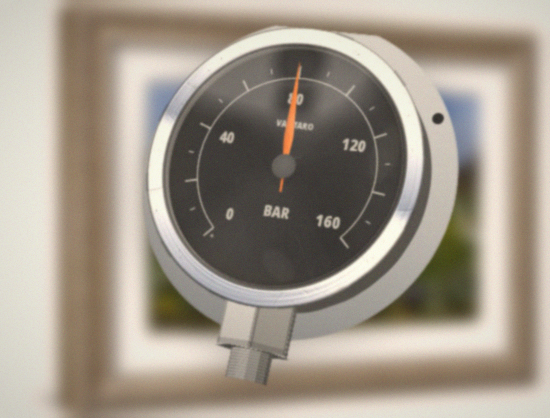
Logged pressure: 80 bar
